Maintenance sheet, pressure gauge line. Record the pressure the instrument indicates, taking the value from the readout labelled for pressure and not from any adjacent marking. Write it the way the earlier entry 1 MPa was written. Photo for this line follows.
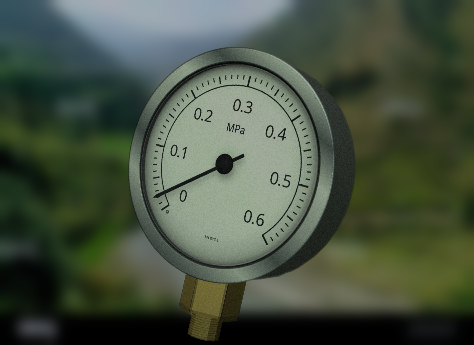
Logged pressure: 0.02 MPa
